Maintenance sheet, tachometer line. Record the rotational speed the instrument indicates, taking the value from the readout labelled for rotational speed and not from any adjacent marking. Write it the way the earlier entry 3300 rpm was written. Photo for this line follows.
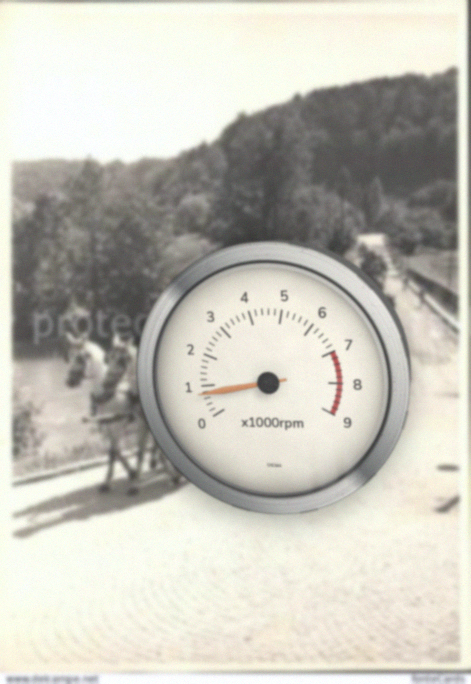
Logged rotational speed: 800 rpm
